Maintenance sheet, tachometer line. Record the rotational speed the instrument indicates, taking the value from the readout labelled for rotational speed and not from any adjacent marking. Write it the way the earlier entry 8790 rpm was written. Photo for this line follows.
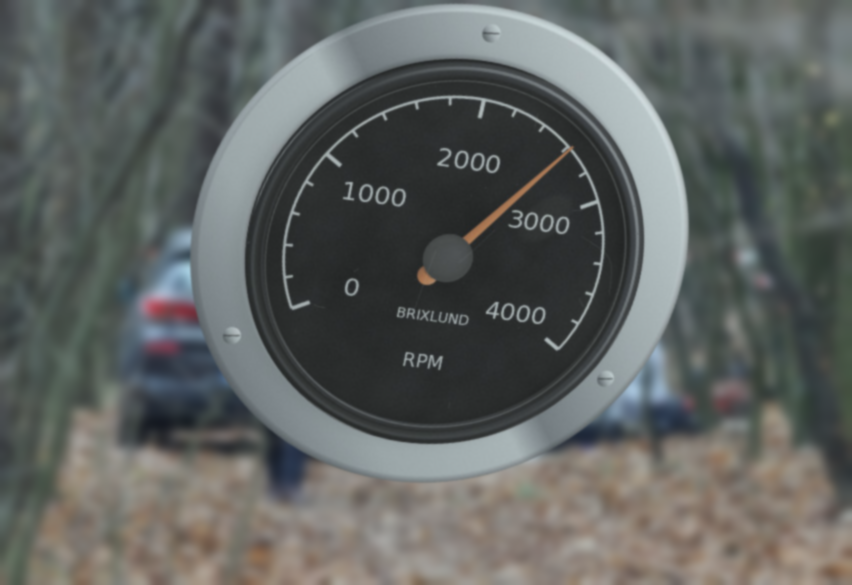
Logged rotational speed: 2600 rpm
